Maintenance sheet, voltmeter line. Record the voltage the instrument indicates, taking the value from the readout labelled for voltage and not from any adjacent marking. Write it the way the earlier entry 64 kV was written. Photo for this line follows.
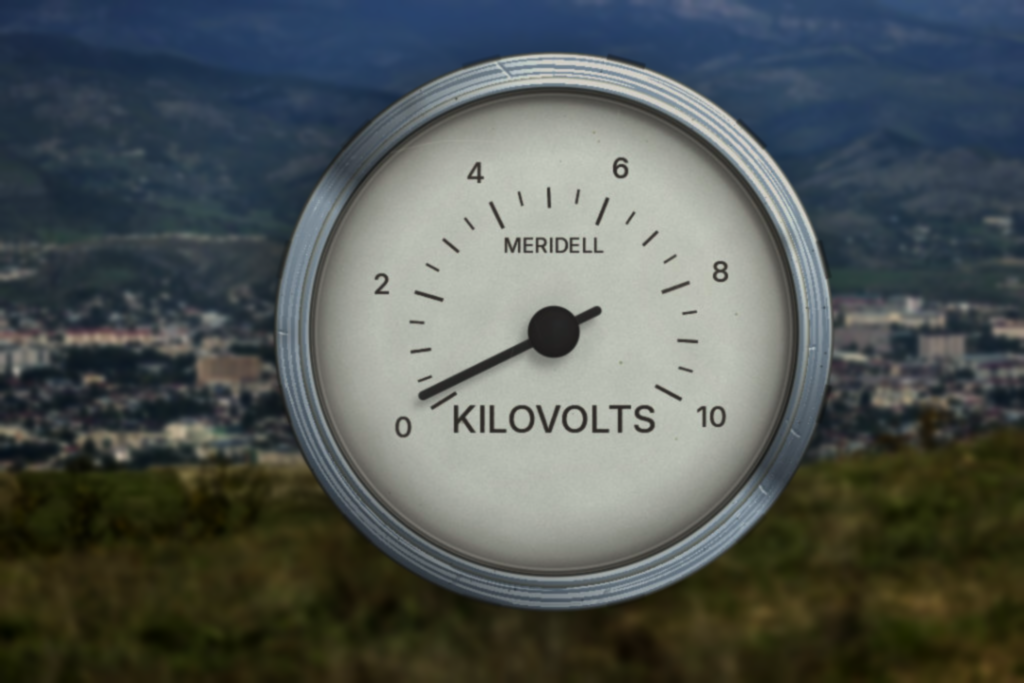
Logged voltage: 0.25 kV
